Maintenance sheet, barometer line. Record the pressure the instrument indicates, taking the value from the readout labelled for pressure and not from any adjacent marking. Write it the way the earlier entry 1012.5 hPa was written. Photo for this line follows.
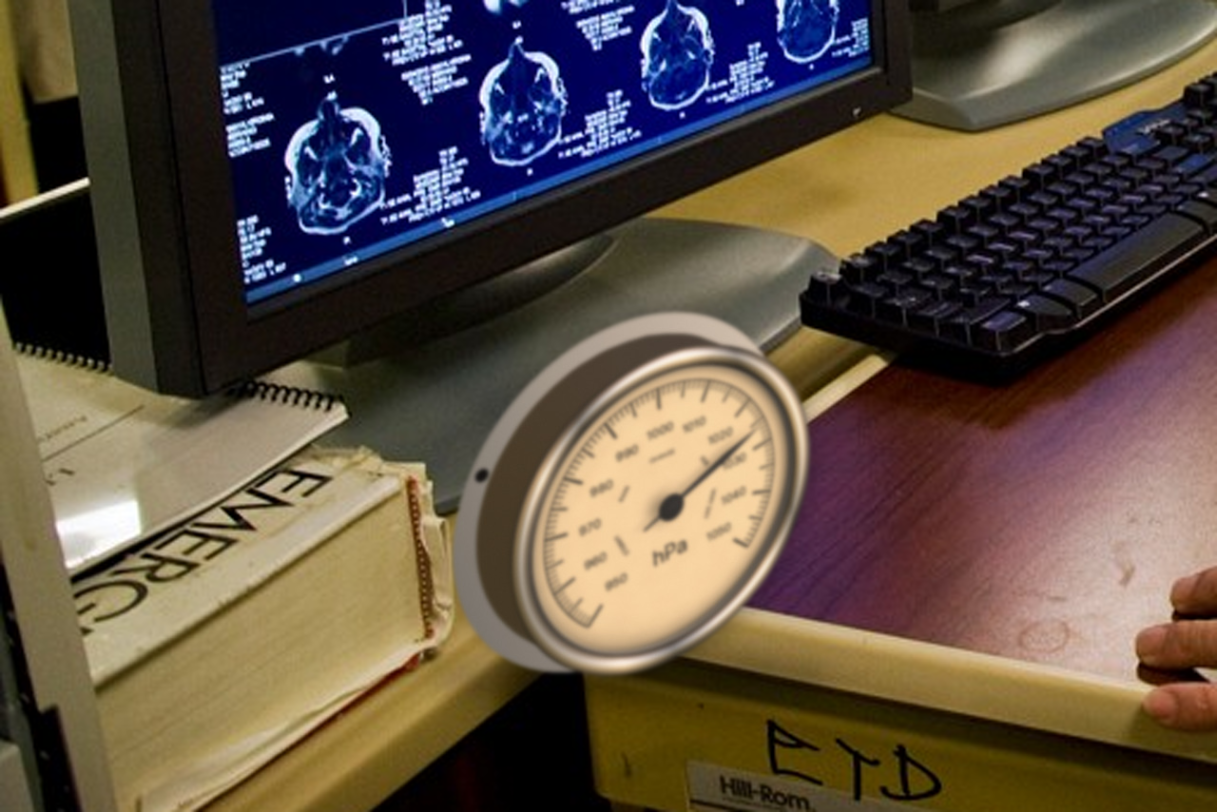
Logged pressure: 1025 hPa
